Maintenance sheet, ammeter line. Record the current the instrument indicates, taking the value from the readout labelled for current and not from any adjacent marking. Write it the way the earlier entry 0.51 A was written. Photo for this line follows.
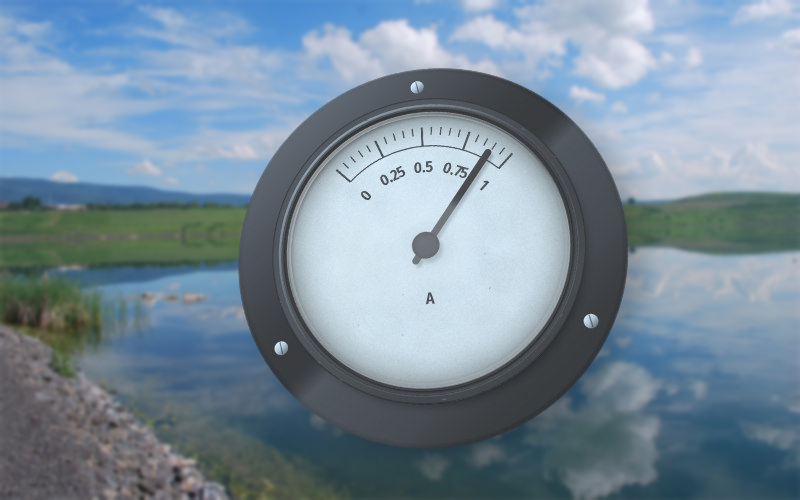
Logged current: 0.9 A
